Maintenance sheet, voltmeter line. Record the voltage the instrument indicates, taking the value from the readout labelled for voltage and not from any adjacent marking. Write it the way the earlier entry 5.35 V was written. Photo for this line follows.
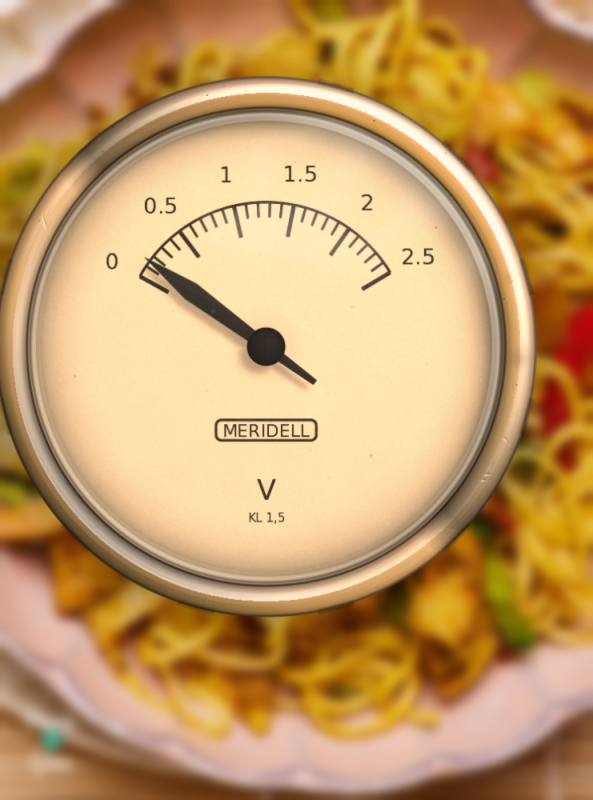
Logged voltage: 0.15 V
